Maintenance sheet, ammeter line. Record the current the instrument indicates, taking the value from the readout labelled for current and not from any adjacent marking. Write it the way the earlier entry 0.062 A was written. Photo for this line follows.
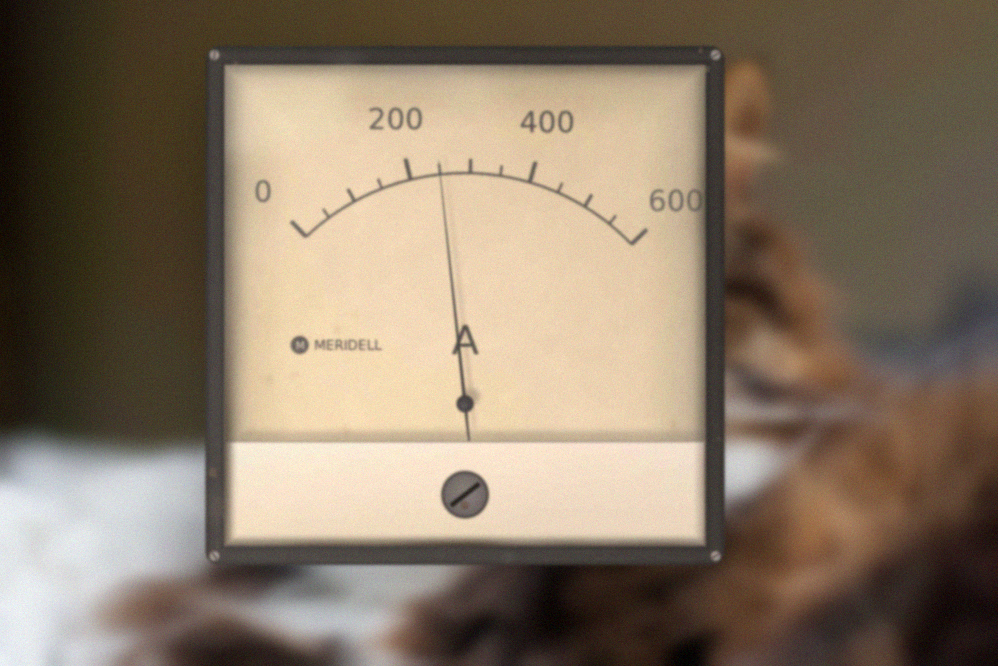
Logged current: 250 A
